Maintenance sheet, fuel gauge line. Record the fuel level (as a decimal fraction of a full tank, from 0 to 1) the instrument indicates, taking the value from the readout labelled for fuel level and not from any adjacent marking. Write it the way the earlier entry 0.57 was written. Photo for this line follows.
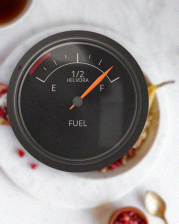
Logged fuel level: 0.875
